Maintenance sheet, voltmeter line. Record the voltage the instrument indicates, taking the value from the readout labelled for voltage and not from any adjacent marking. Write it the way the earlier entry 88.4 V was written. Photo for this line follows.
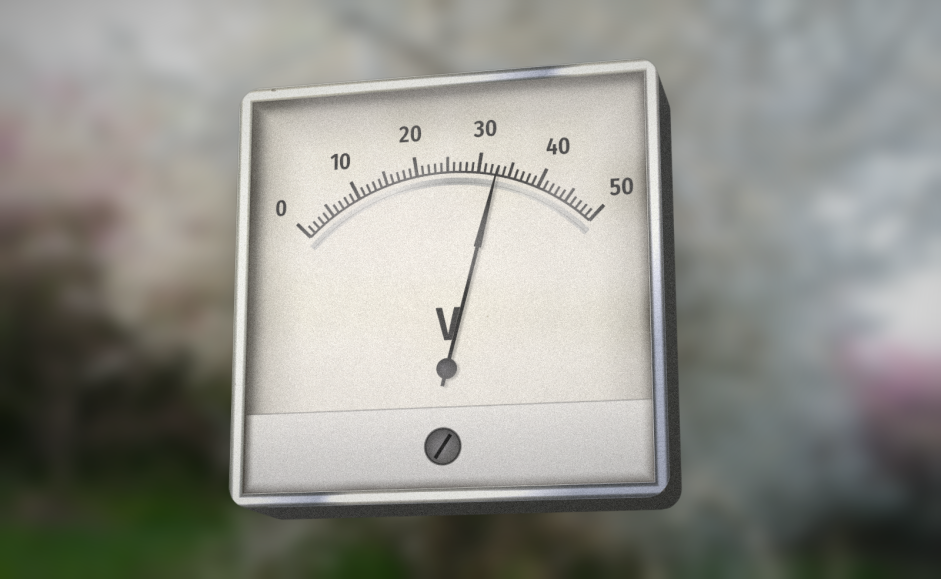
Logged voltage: 33 V
